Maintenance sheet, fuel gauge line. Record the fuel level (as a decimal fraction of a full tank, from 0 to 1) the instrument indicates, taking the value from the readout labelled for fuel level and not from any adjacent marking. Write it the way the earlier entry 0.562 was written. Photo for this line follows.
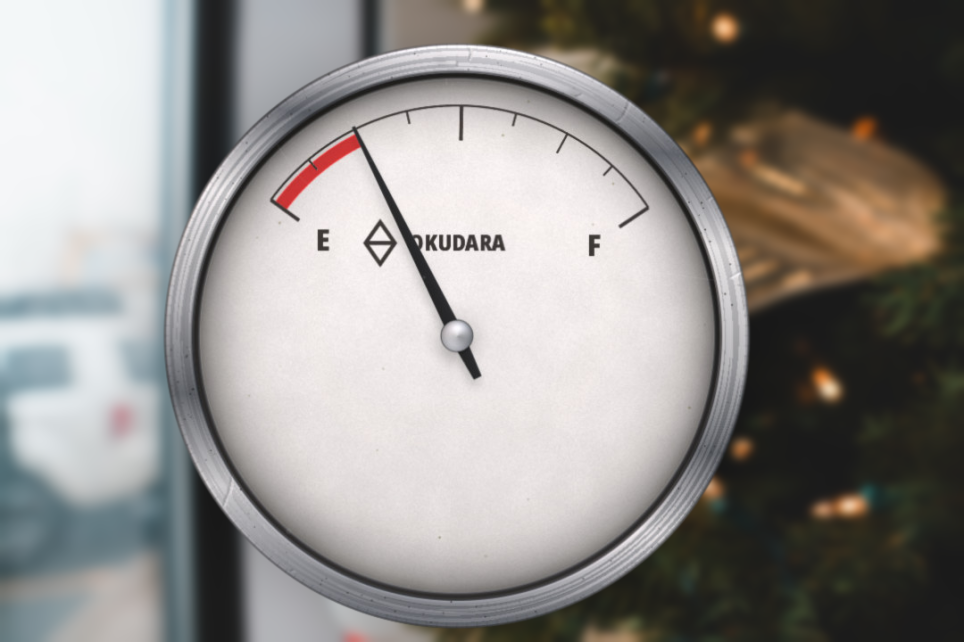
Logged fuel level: 0.25
